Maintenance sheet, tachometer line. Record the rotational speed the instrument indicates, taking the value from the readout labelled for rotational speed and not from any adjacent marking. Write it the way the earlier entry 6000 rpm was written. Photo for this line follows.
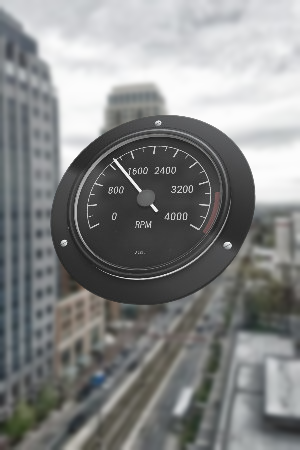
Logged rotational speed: 1300 rpm
